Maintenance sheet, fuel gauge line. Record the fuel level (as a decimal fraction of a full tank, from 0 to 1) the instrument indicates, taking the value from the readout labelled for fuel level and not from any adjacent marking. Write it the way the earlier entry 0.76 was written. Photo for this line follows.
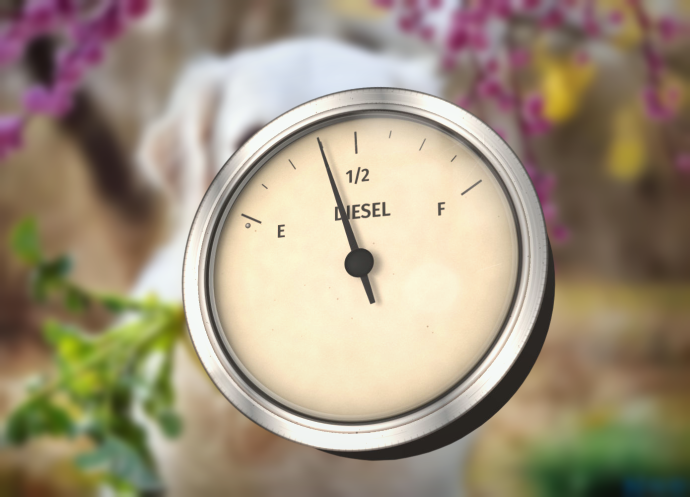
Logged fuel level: 0.375
